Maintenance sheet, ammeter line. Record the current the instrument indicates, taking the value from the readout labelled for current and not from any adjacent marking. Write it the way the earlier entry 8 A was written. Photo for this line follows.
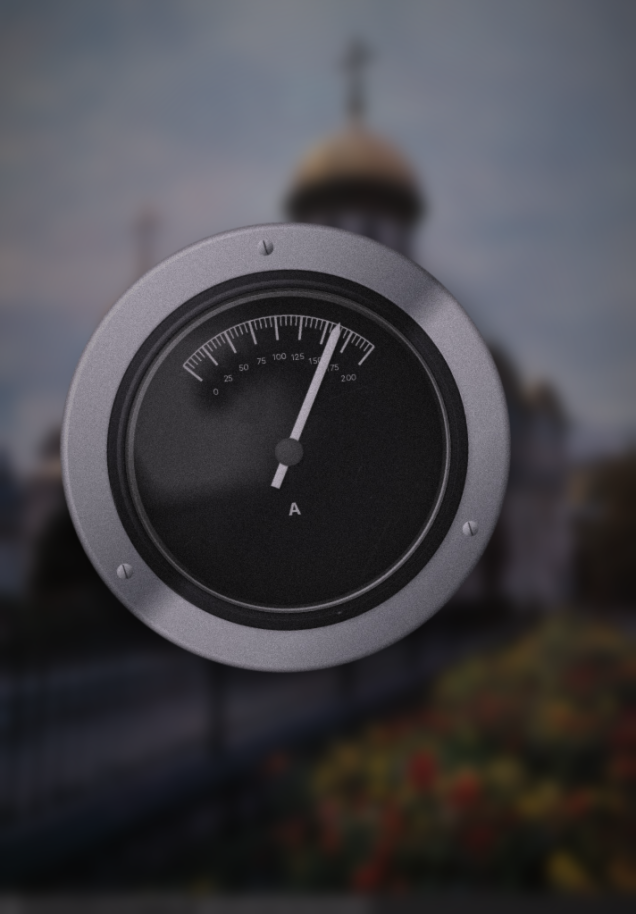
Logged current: 160 A
